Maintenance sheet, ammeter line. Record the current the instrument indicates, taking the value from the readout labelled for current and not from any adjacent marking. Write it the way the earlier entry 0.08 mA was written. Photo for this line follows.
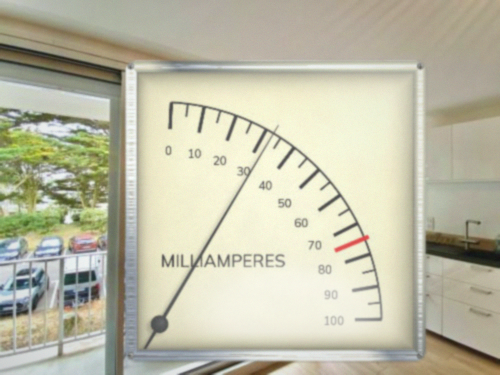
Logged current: 32.5 mA
